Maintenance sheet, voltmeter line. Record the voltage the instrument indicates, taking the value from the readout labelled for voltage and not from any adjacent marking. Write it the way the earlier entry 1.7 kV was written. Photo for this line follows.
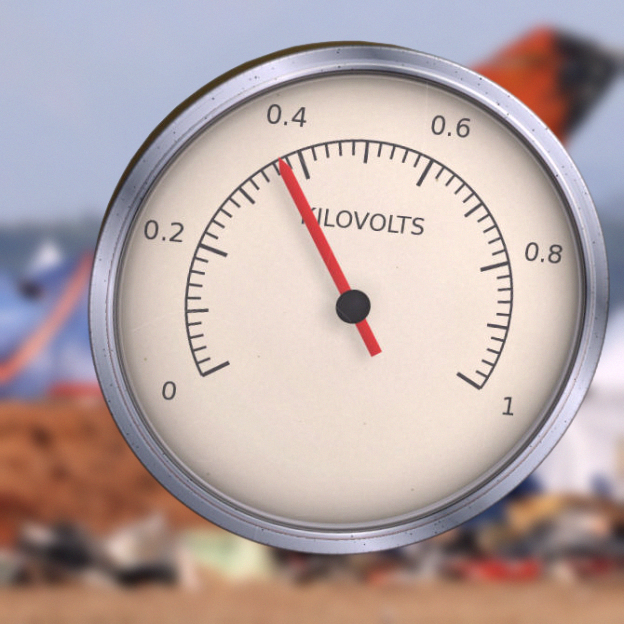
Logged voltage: 0.37 kV
